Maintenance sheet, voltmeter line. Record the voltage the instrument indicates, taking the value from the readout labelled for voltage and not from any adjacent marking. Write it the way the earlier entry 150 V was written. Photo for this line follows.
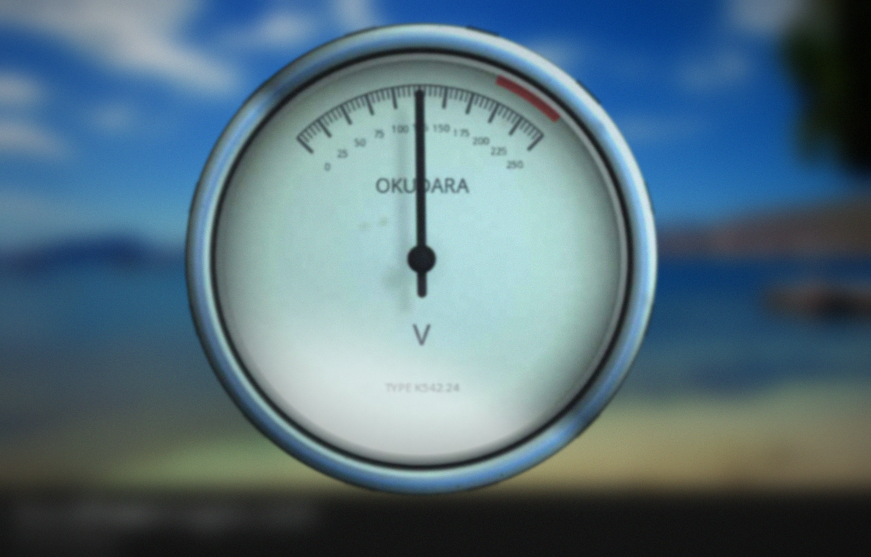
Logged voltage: 125 V
